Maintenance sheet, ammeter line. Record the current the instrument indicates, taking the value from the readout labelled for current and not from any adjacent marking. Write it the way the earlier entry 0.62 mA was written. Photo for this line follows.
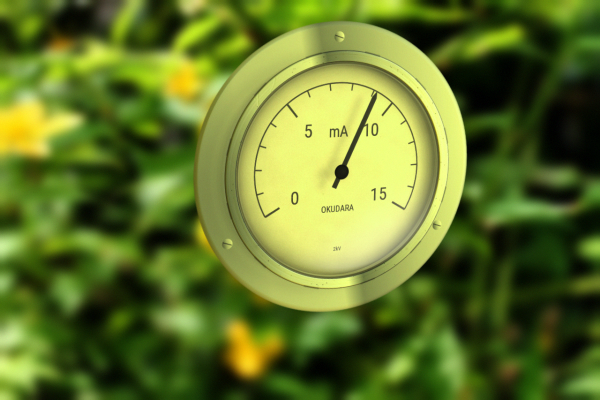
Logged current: 9 mA
